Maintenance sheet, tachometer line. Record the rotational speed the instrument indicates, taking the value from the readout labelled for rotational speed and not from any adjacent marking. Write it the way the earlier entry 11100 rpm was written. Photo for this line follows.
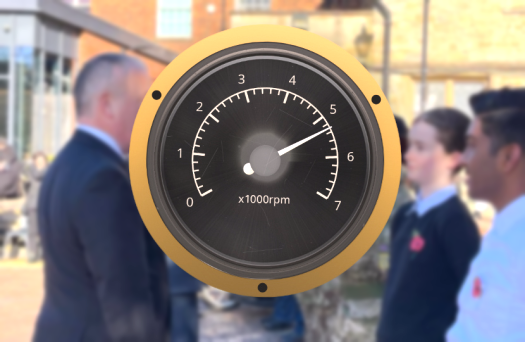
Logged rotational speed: 5300 rpm
